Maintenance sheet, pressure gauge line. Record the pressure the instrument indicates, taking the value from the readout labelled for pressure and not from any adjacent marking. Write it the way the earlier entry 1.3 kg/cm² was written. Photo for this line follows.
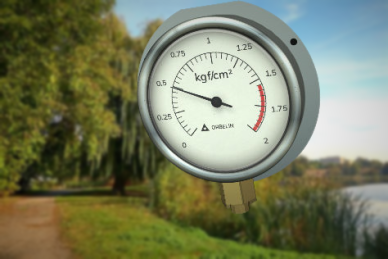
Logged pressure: 0.5 kg/cm²
